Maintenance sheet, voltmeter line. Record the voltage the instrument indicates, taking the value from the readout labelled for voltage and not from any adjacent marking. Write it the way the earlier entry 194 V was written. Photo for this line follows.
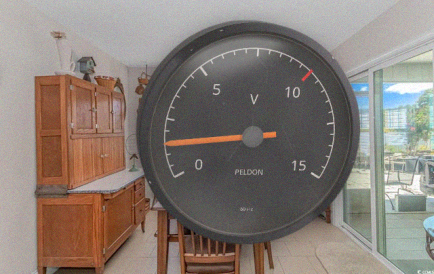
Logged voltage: 1.5 V
